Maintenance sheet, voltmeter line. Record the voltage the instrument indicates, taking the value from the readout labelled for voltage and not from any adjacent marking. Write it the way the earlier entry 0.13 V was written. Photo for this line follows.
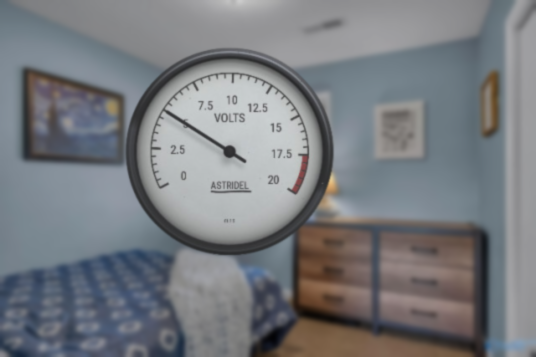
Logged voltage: 5 V
